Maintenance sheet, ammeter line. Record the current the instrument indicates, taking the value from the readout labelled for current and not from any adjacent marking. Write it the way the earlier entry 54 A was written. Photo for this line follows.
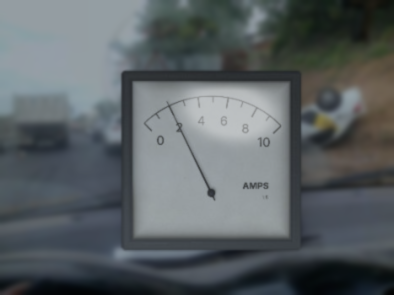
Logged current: 2 A
